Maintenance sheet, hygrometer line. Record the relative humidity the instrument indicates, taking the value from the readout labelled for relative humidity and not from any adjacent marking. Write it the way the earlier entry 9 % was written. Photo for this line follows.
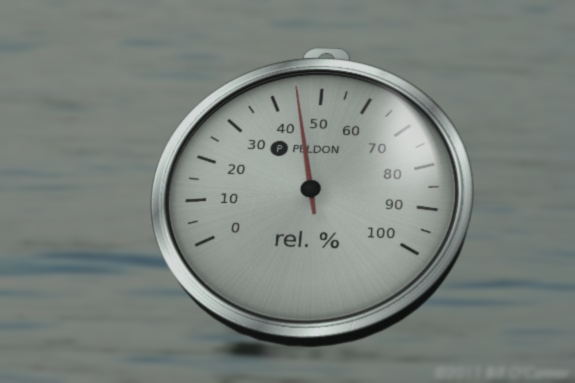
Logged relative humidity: 45 %
